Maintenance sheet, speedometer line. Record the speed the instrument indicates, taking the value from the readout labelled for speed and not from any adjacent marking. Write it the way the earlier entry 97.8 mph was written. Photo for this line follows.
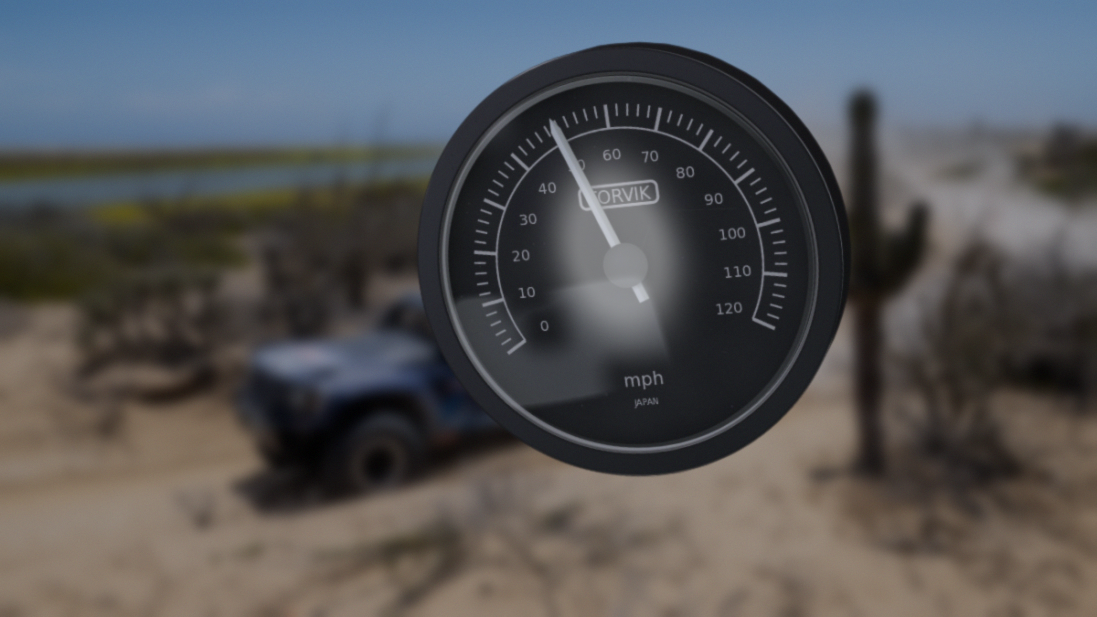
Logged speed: 50 mph
